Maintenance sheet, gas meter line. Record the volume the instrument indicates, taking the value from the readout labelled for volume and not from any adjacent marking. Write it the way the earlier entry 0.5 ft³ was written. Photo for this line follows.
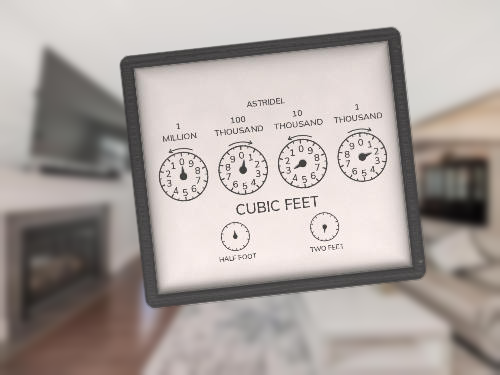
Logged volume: 3200 ft³
